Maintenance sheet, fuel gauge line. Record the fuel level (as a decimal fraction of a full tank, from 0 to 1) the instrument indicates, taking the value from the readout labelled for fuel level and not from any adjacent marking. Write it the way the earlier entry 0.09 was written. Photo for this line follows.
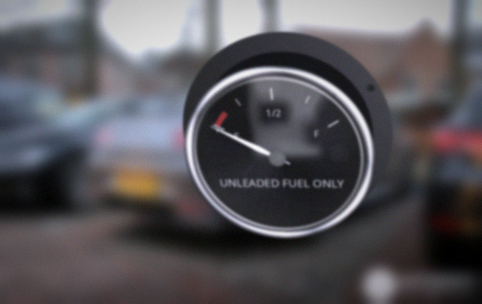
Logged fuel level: 0
